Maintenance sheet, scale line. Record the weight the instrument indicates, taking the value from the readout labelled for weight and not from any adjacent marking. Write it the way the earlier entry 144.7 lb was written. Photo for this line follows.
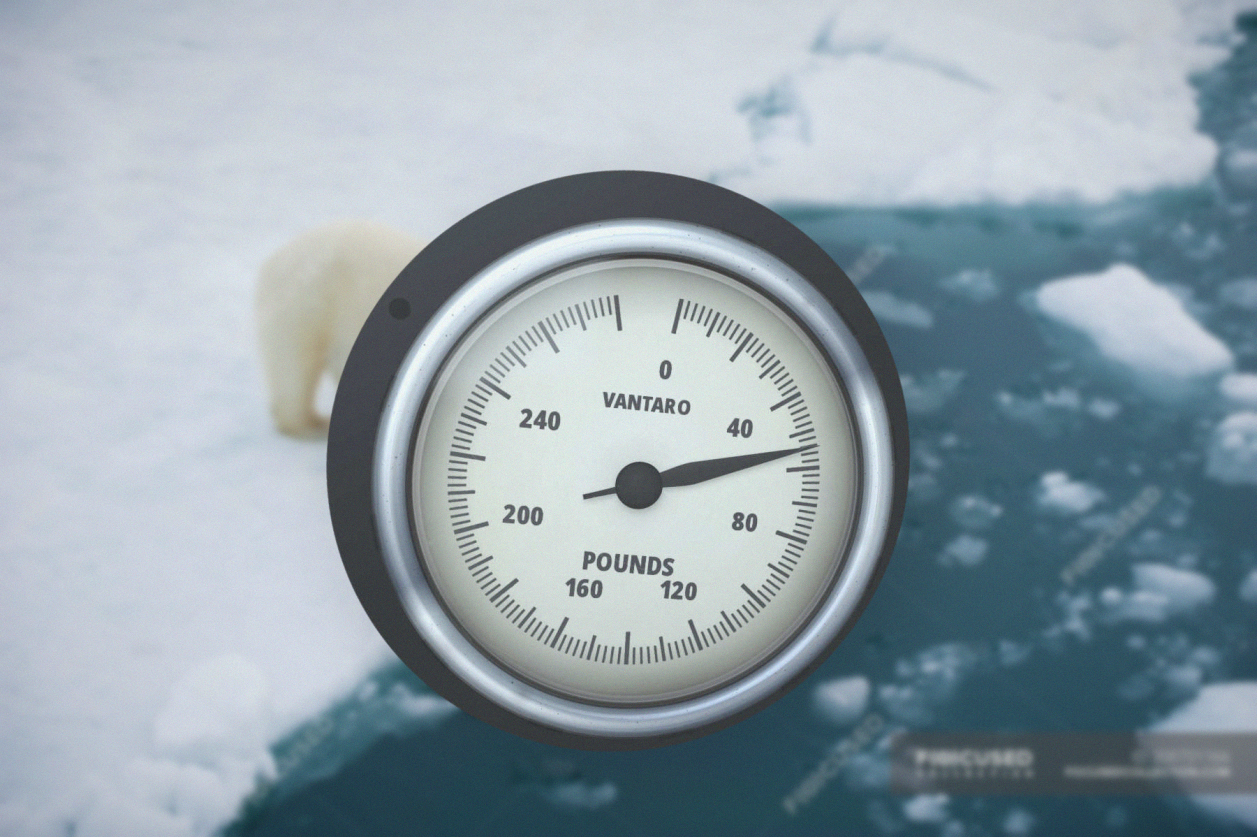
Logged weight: 54 lb
